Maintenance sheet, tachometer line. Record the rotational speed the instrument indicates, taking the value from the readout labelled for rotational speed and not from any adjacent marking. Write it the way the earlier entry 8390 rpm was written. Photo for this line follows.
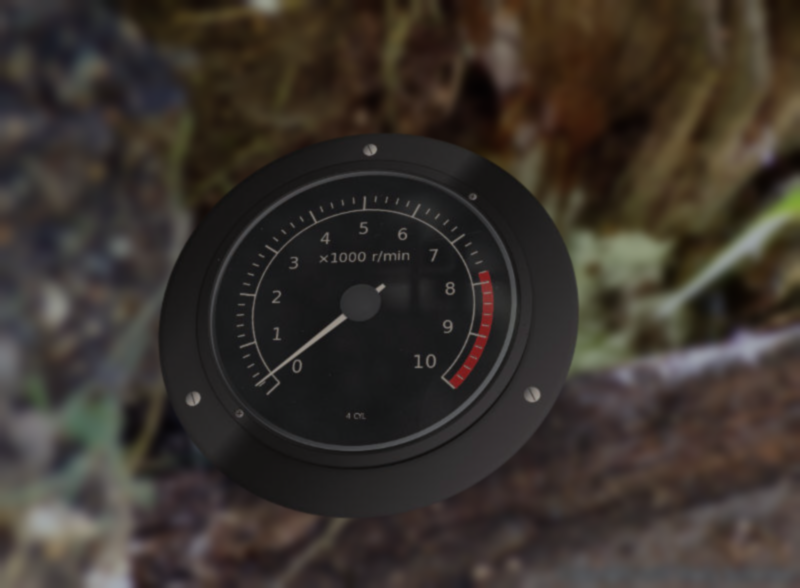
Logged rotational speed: 200 rpm
